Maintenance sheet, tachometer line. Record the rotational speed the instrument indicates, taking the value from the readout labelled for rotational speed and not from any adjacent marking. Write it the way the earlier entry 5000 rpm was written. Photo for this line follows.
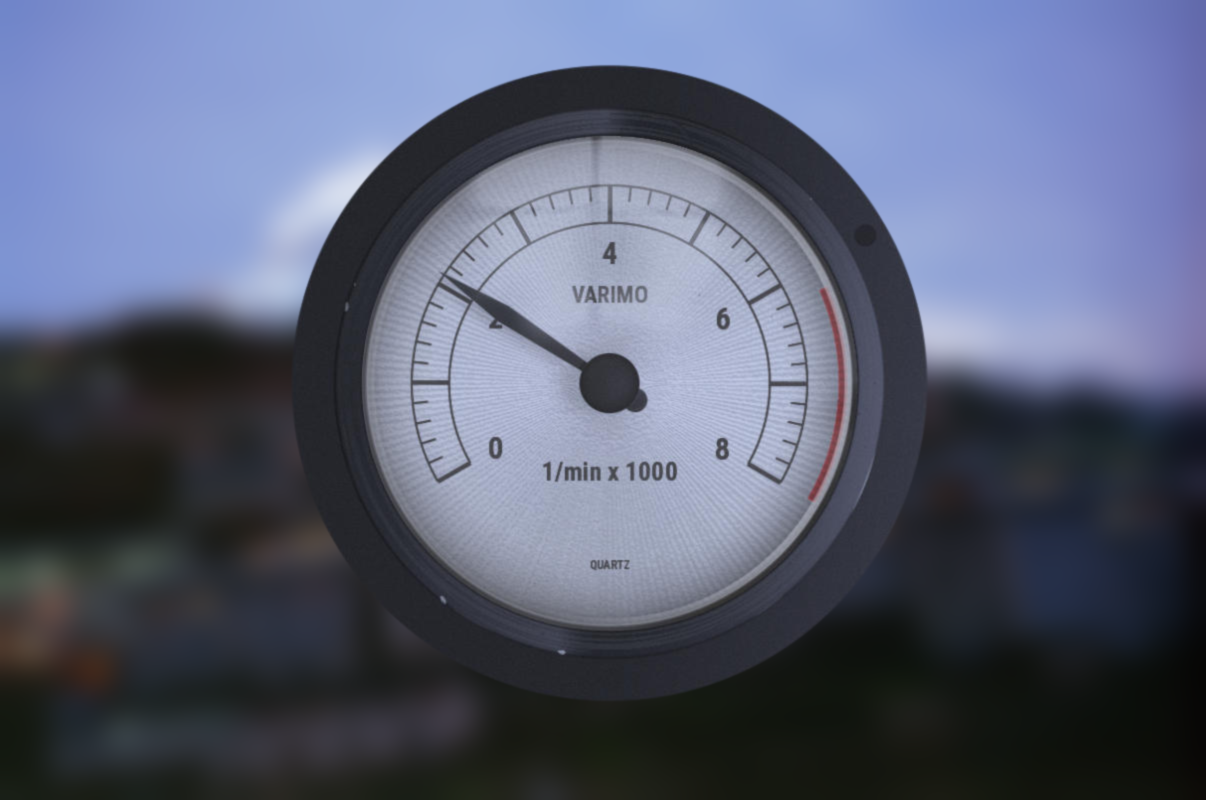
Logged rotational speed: 2100 rpm
